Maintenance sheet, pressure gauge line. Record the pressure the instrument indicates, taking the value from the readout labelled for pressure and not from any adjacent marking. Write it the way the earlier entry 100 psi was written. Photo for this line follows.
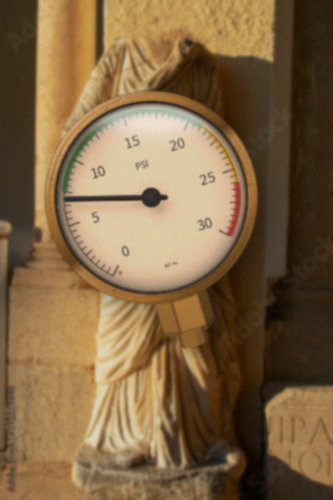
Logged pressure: 7 psi
